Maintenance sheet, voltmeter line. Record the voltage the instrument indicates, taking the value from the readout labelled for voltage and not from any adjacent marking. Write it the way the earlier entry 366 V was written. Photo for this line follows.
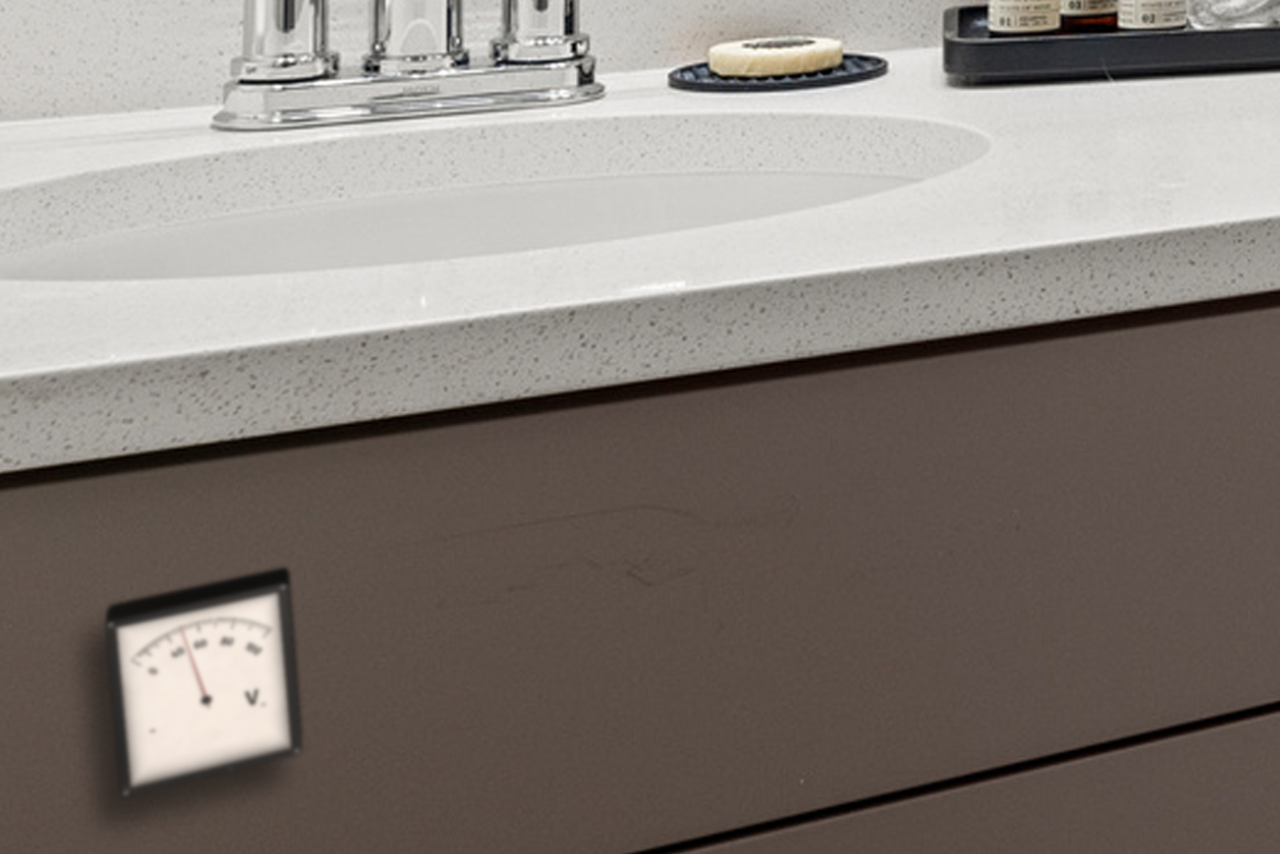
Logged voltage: 50 V
